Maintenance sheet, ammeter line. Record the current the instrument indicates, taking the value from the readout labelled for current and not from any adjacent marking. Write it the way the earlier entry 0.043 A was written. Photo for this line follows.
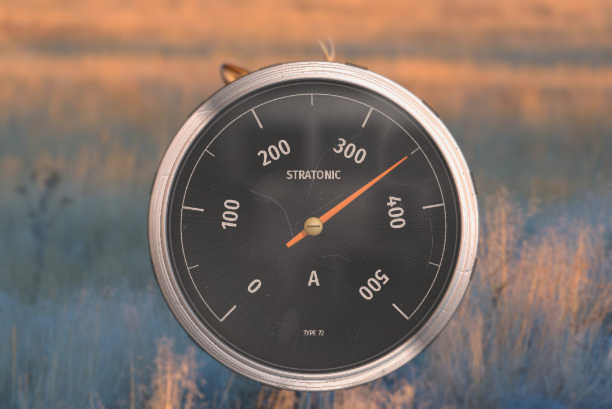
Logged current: 350 A
